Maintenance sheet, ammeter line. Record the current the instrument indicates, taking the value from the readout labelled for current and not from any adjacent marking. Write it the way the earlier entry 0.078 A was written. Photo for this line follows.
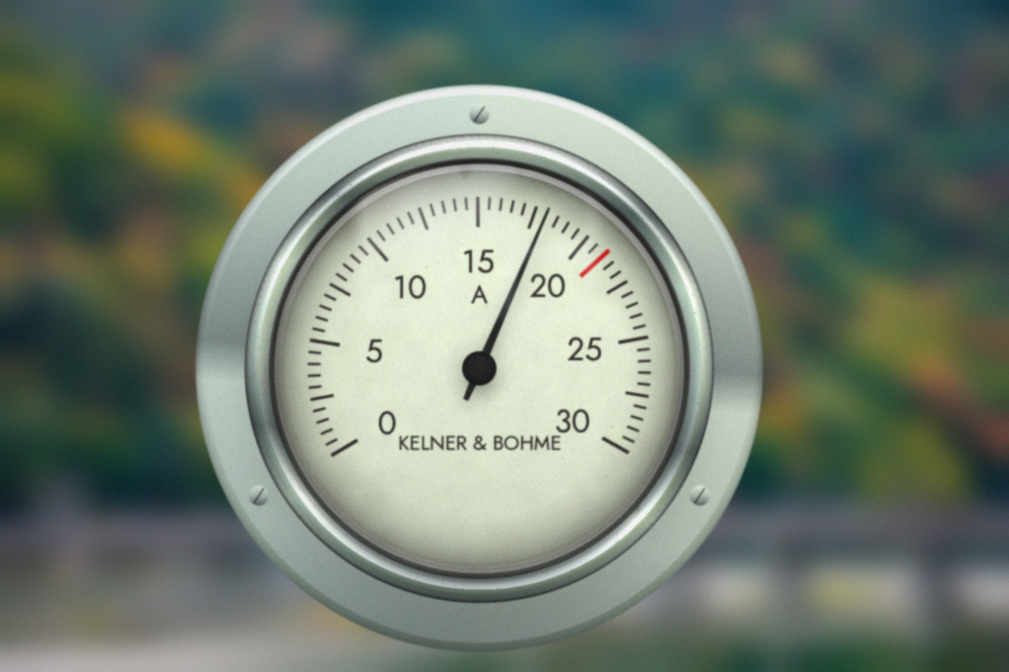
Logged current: 18 A
